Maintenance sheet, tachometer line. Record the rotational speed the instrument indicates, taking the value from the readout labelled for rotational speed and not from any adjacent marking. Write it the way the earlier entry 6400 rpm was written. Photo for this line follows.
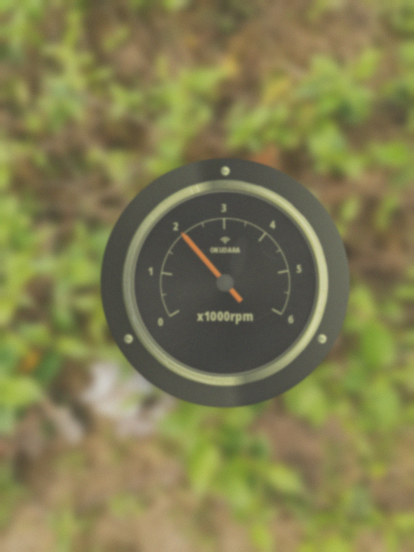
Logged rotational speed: 2000 rpm
